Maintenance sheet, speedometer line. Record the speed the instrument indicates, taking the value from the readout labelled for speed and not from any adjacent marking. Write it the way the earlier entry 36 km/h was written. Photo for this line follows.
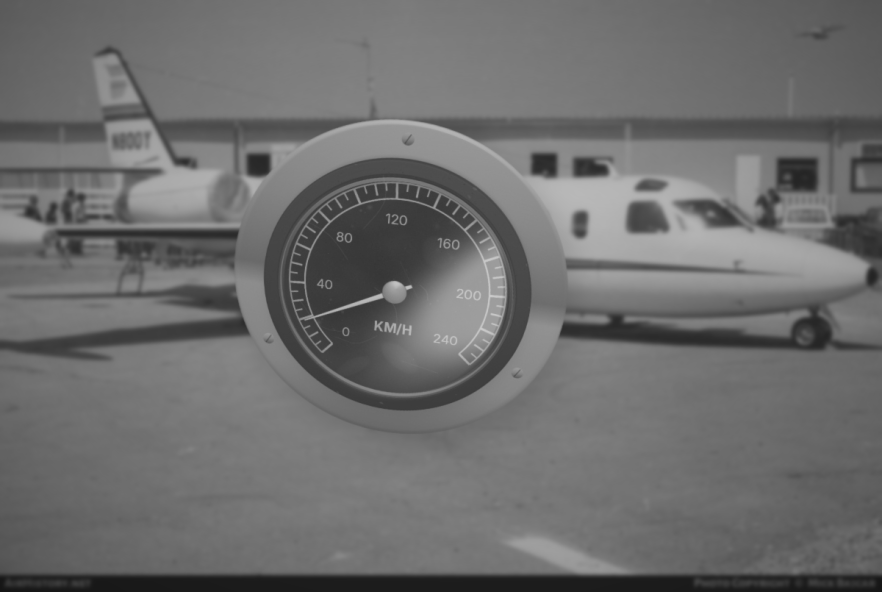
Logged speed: 20 km/h
